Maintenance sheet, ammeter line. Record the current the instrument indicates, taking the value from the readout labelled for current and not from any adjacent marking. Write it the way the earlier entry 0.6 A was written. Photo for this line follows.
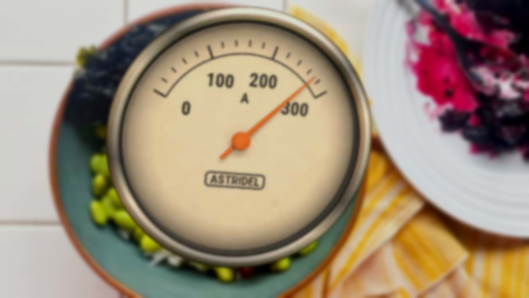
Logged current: 270 A
